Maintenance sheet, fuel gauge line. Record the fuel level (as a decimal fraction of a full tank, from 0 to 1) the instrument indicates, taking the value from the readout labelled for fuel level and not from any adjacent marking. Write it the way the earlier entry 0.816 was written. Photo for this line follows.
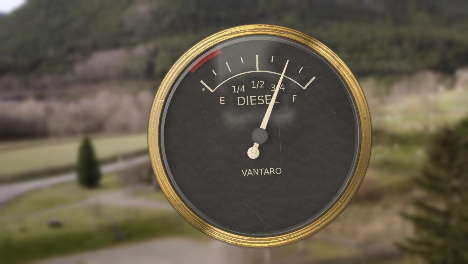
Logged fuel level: 0.75
